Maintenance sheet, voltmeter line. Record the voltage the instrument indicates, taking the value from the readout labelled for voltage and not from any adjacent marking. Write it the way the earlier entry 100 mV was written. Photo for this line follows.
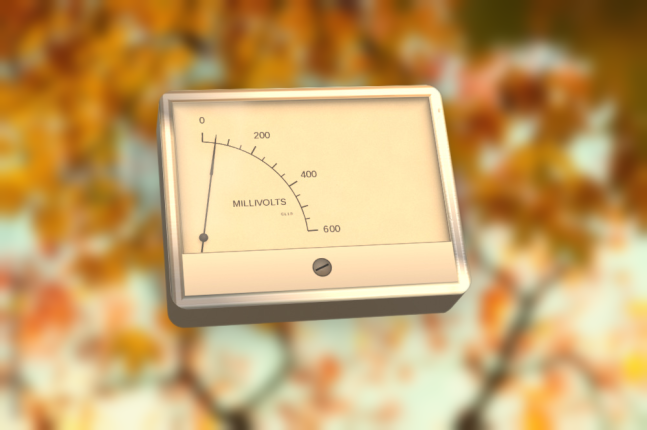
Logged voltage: 50 mV
